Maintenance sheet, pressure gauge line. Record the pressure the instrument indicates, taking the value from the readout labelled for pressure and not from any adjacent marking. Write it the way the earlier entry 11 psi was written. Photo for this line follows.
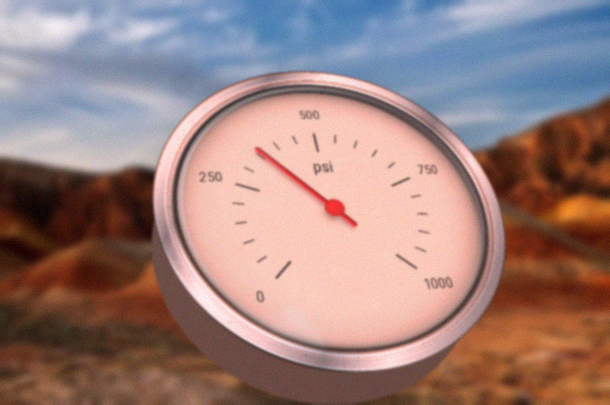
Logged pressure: 350 psi
